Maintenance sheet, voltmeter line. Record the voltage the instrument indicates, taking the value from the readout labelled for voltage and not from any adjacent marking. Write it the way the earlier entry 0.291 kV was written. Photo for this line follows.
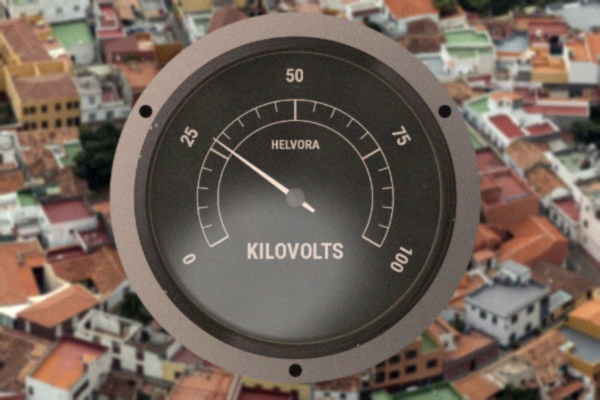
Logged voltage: 27.5 kV
